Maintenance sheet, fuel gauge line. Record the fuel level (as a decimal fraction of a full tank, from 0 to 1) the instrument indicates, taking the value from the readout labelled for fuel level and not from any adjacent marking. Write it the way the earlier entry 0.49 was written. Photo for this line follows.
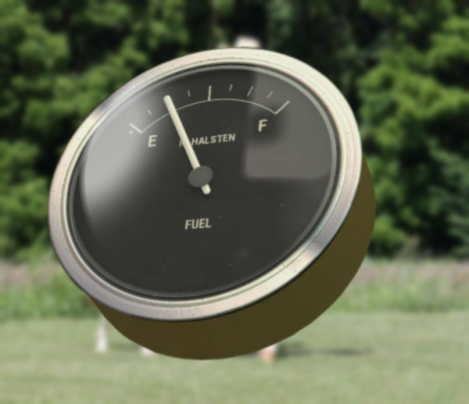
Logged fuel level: 0.25
